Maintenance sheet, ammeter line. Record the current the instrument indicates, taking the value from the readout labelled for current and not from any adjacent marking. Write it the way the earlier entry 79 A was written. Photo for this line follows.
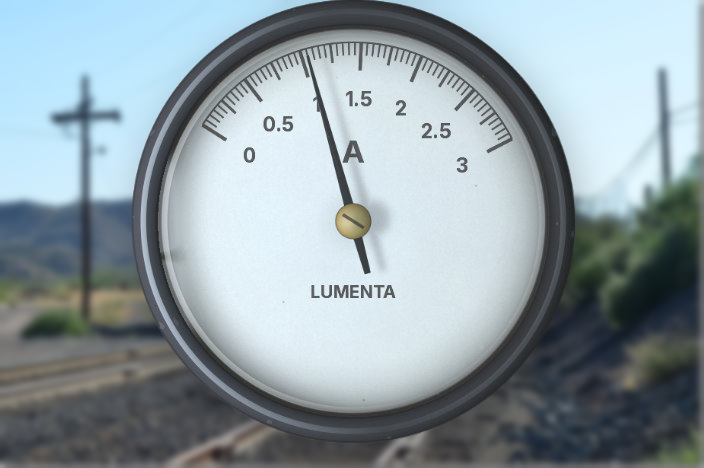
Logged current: 1.05 A
